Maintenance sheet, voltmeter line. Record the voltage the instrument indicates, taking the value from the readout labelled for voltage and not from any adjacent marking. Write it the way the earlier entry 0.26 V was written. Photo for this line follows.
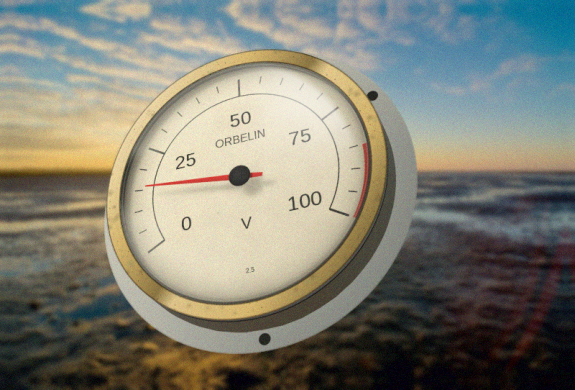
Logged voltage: 15 V
